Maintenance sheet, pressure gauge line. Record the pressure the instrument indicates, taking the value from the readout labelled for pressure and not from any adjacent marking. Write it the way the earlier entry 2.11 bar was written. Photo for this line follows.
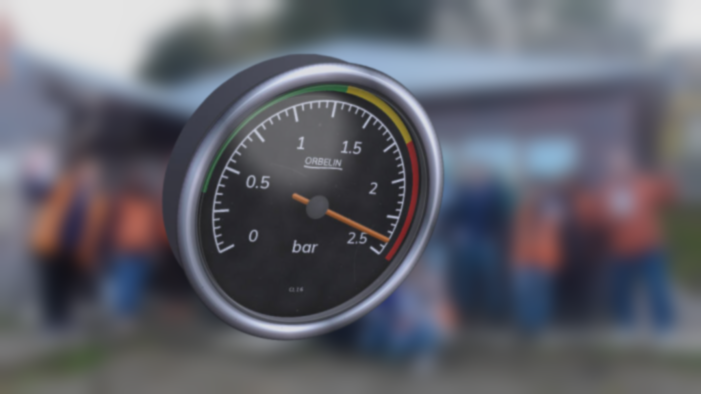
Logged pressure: 2.4 bar
